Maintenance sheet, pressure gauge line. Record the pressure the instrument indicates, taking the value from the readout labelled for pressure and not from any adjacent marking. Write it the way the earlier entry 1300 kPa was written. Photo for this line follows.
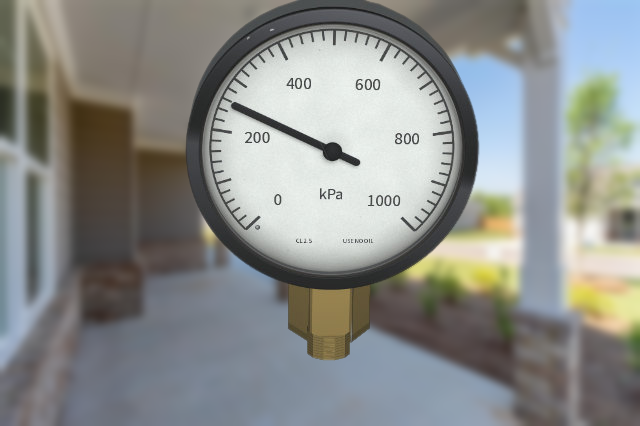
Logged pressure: 260 kPa
